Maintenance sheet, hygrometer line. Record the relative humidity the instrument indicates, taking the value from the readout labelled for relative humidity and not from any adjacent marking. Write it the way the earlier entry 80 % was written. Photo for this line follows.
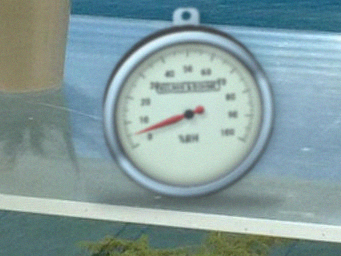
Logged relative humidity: 5 %
